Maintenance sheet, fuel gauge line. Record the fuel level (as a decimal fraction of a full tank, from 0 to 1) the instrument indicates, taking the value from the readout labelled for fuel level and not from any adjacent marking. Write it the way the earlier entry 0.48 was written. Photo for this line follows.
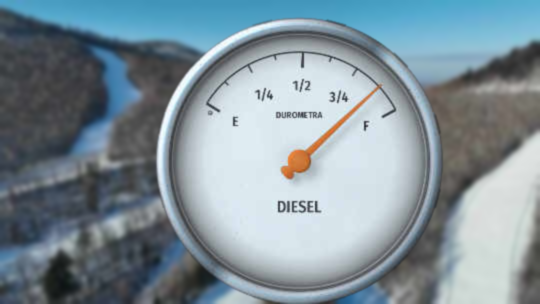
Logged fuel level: 0.875
